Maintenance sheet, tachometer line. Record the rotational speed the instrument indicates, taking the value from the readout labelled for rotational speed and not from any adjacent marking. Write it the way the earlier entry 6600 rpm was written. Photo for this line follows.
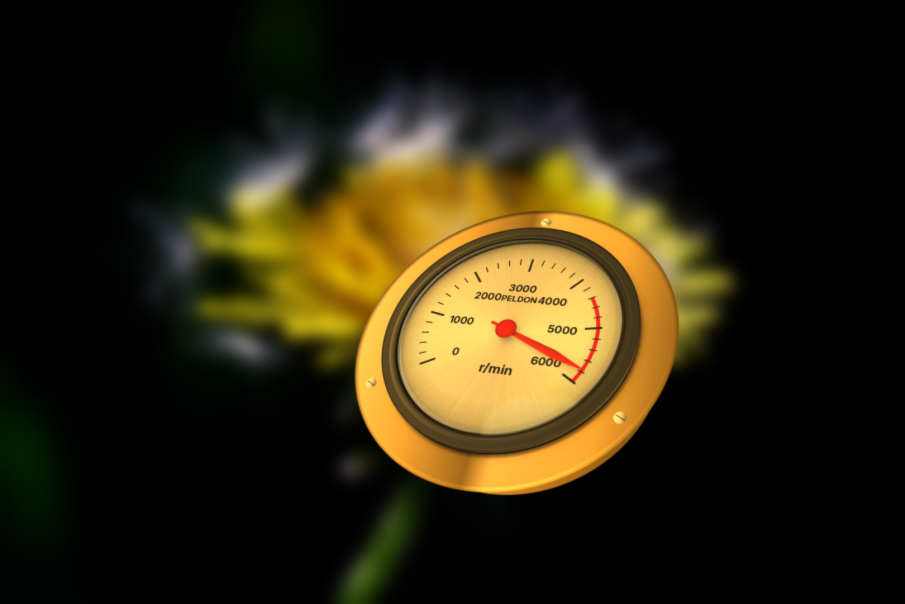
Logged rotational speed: 5800 rpm
